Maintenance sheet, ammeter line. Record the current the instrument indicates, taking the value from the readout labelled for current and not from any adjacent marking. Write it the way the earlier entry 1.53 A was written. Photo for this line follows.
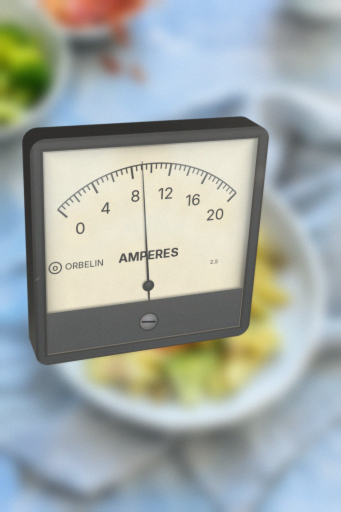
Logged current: 9 A
